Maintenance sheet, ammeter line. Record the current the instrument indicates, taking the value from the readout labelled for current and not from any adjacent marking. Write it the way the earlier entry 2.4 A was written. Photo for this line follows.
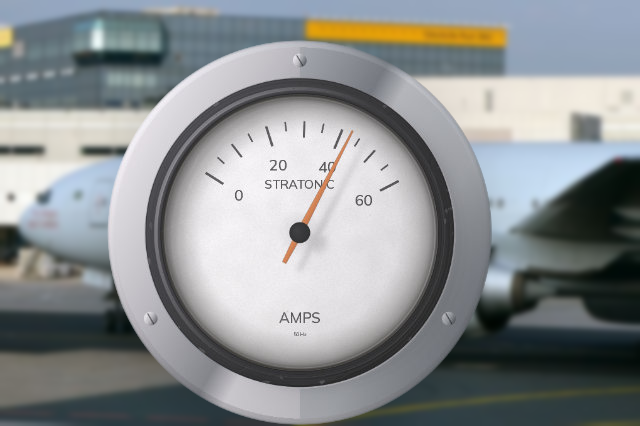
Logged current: 42.5 A
